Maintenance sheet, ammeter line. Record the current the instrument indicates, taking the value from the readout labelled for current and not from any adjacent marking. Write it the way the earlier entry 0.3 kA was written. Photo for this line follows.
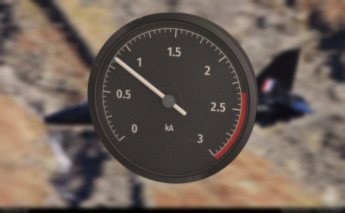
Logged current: 0.85 kA
